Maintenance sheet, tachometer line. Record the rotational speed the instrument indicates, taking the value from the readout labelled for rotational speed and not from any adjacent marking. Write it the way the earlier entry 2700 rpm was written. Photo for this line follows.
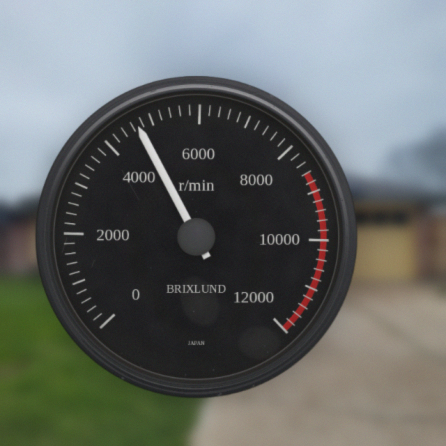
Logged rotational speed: 4700 rpm
